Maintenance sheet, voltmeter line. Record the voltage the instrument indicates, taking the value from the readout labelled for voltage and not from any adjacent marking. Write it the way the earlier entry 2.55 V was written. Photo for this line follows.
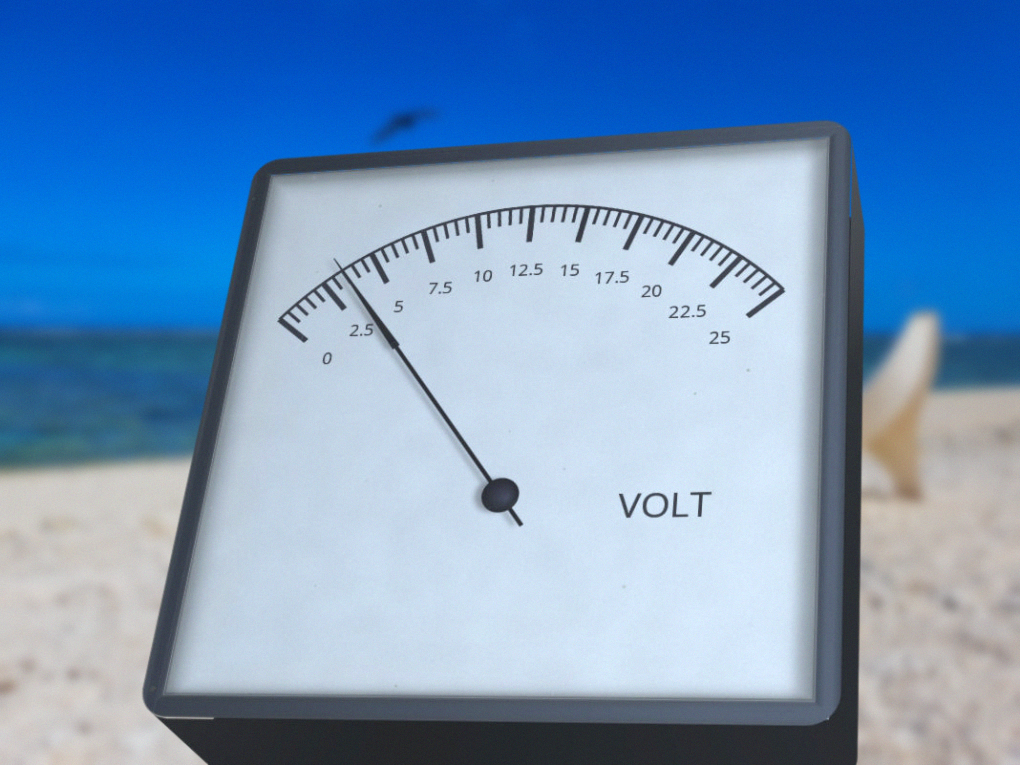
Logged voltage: 3.5 V
